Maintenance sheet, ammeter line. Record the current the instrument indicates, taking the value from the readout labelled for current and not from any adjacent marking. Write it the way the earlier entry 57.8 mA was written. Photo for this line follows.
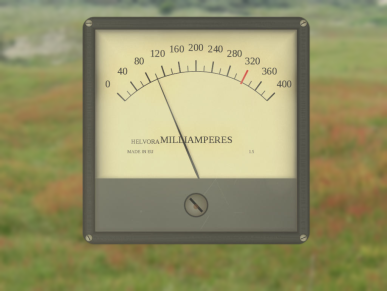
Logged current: 100 mA
